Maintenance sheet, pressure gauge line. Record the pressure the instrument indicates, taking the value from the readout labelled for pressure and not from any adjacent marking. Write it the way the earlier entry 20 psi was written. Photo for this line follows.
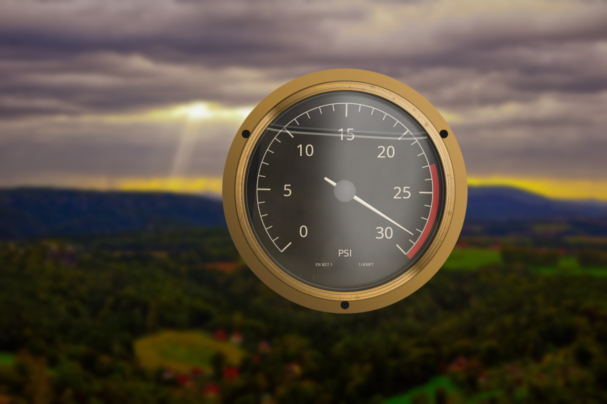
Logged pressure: 28.5 psi
